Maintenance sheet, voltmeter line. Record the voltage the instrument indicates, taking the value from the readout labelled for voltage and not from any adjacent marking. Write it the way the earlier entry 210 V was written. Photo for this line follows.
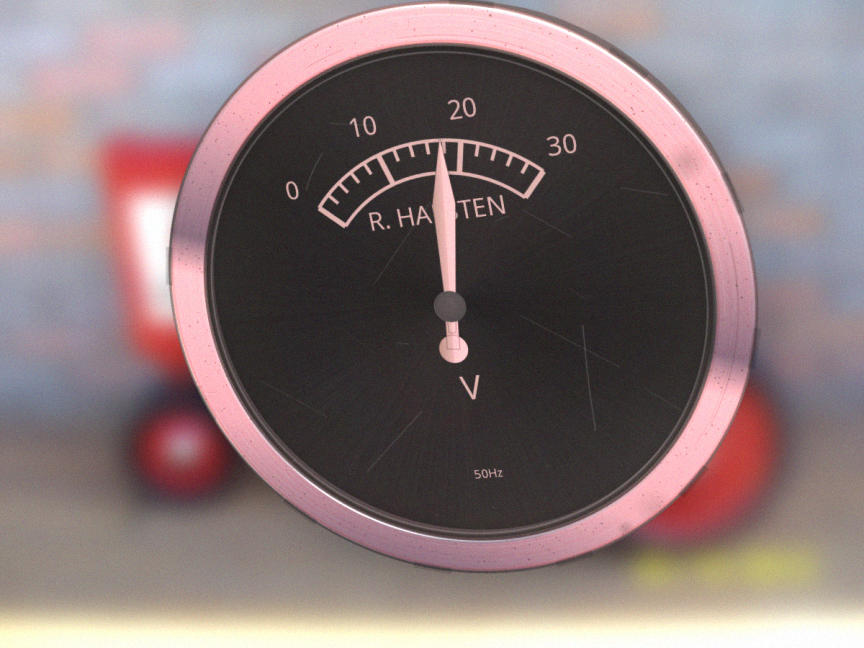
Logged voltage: 18 V
